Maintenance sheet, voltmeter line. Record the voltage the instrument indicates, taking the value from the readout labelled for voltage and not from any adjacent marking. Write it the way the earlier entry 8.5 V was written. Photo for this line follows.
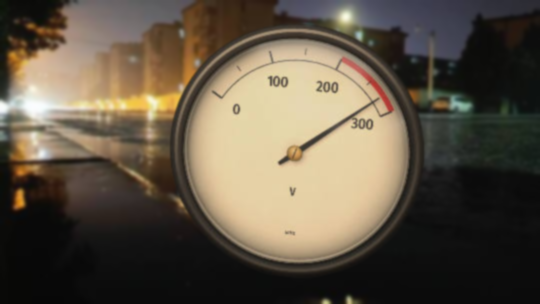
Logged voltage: 275 V
